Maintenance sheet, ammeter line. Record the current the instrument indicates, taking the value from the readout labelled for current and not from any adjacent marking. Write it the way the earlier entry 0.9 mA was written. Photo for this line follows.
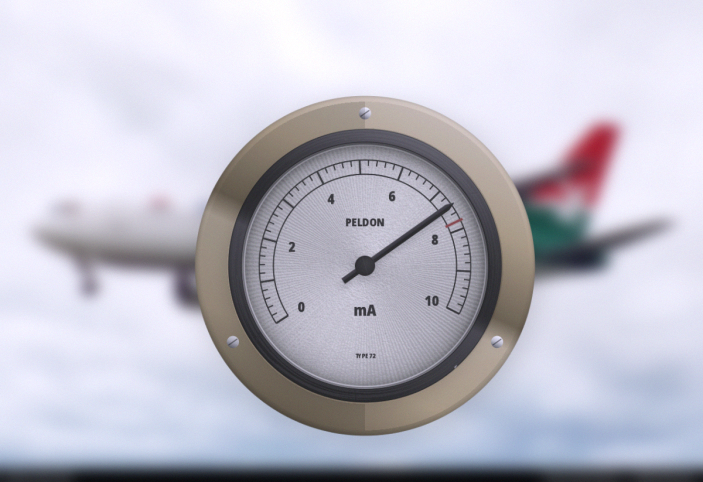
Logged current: 7.4 mA
